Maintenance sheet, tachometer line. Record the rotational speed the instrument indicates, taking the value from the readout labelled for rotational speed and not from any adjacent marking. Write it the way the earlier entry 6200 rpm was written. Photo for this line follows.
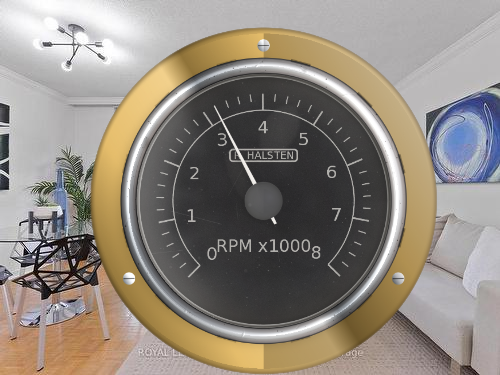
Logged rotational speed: 3200 rpm
